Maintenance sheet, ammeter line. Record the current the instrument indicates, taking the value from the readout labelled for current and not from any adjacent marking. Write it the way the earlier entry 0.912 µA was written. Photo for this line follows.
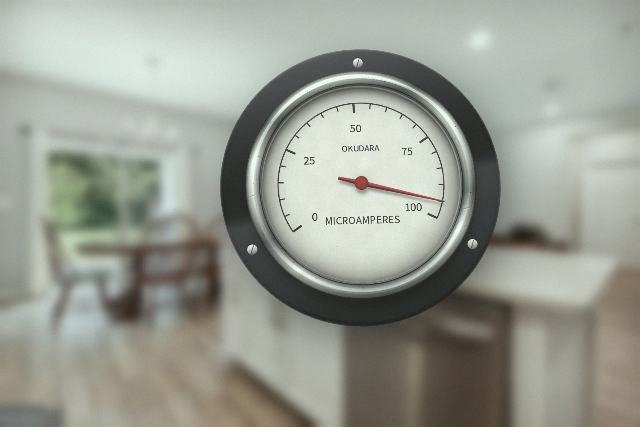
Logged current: 95 µA
